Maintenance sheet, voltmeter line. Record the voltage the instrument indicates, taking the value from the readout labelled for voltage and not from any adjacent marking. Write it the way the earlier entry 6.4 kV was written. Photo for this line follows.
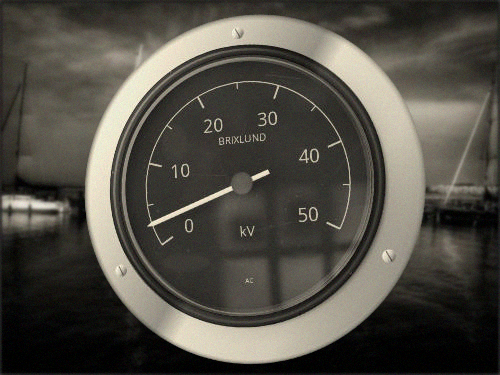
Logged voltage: 2.5 kV
